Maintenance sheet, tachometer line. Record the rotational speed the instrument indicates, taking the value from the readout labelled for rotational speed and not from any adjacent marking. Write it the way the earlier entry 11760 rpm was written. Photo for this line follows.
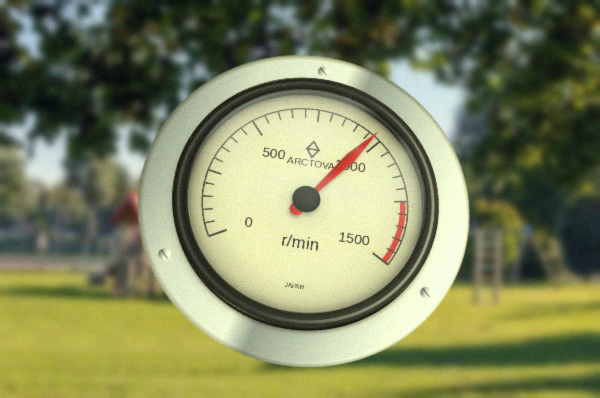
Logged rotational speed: 975 rpm
